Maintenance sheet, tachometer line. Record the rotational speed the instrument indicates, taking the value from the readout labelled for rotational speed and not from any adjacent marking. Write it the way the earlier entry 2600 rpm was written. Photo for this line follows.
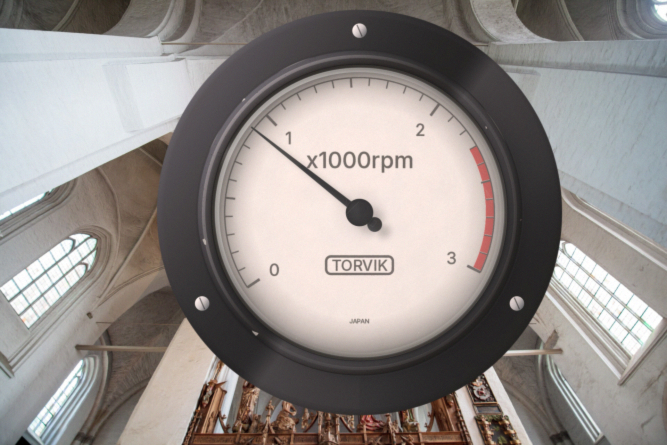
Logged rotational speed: 900 rpm
